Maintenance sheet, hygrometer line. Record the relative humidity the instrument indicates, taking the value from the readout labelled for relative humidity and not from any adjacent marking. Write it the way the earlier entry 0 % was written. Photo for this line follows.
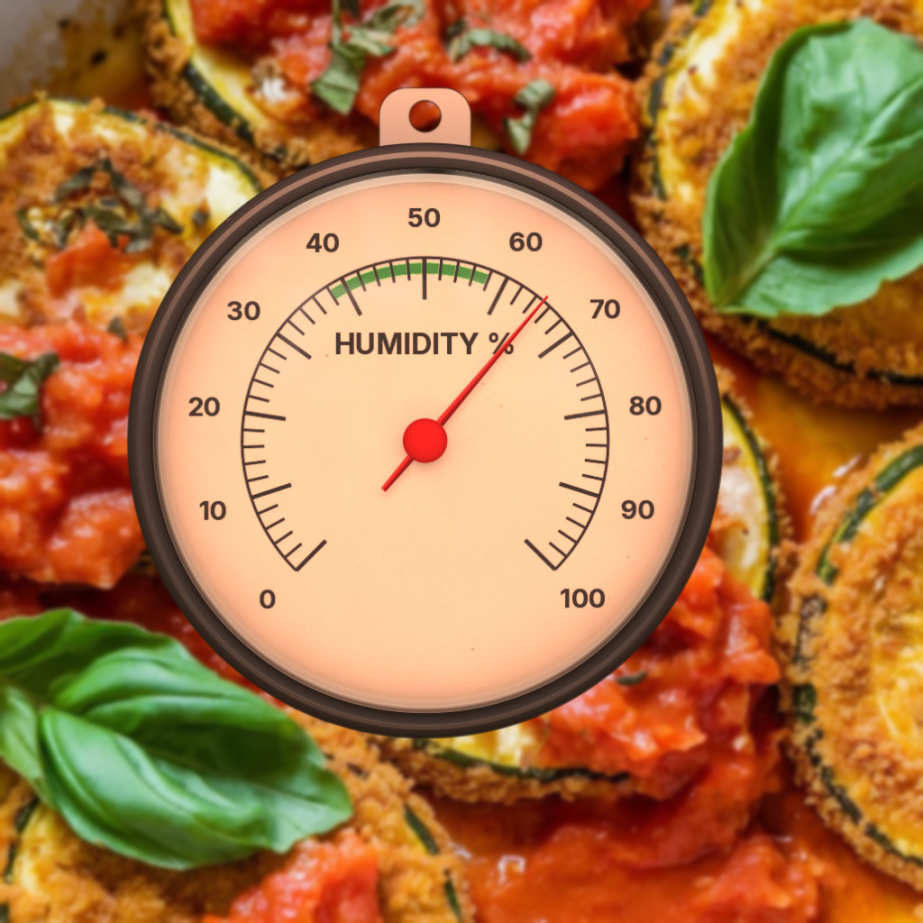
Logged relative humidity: 65 %
